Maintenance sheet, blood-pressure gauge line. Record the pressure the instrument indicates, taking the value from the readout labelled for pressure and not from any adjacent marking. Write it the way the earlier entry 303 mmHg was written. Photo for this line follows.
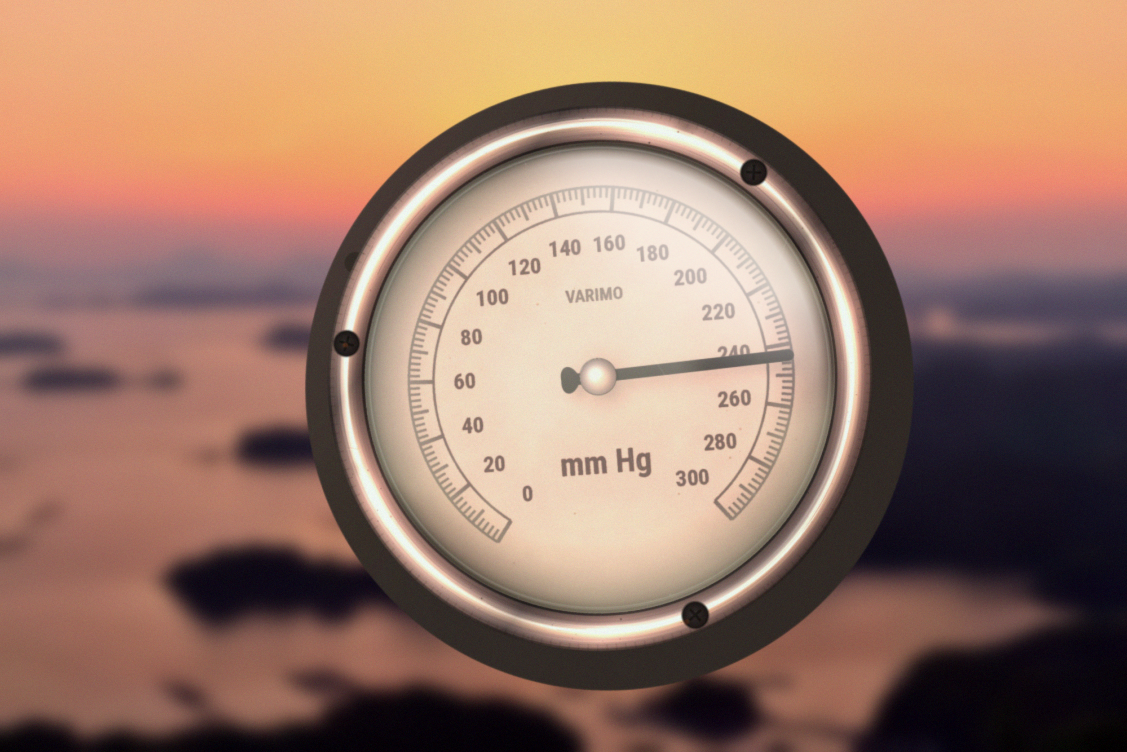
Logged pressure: 244 mmHg
